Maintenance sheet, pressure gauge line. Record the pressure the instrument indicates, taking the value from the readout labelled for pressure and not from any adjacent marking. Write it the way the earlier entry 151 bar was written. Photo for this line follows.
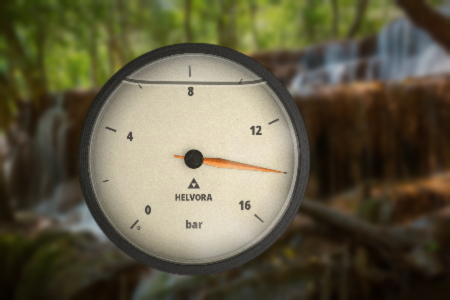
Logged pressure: 14 bar
